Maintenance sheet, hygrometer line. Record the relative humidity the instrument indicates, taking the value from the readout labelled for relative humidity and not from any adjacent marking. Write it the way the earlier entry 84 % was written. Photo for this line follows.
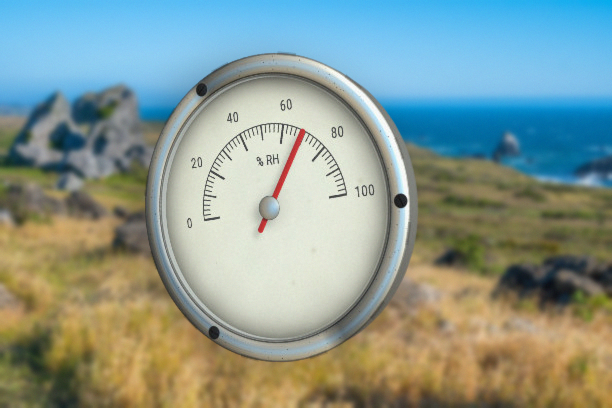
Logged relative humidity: 70 %
